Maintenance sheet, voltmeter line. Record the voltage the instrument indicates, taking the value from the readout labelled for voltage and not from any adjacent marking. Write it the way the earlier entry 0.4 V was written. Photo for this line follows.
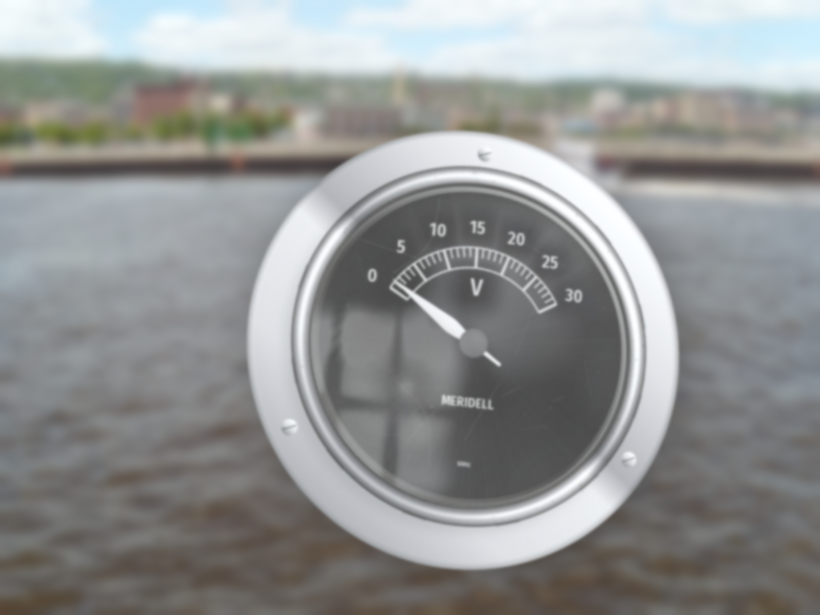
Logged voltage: 1 V
